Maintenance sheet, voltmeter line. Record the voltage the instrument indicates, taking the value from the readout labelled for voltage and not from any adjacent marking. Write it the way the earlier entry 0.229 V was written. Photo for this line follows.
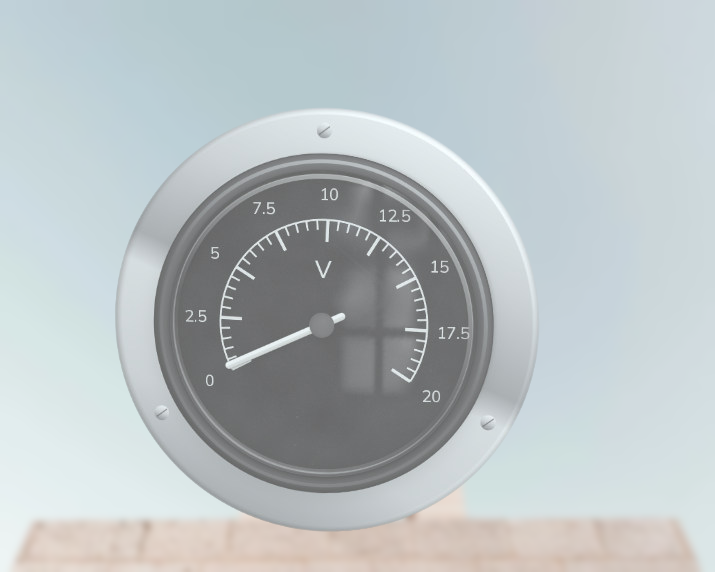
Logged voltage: 0.25 V
